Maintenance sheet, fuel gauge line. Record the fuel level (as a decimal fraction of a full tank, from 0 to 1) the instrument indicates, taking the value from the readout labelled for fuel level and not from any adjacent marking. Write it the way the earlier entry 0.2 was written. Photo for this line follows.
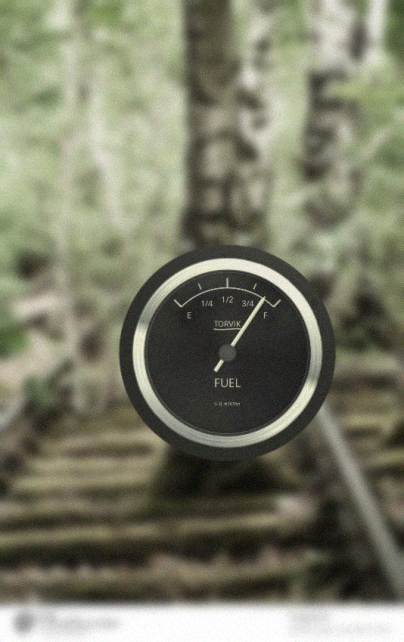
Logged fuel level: 0.875
